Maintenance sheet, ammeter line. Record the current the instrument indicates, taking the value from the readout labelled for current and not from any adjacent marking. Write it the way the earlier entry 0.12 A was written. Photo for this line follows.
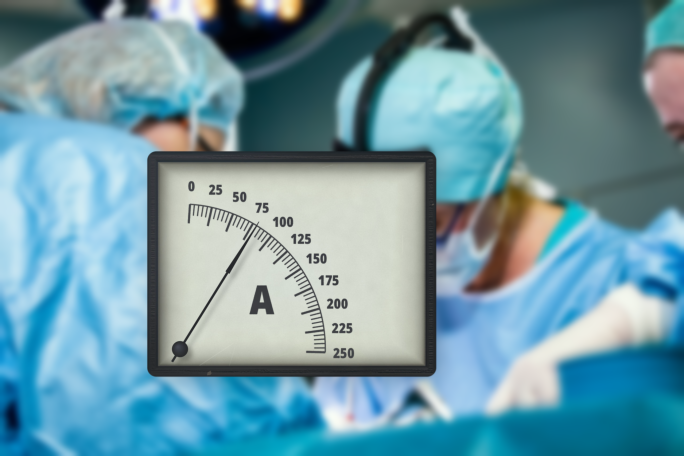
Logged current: 80 A
